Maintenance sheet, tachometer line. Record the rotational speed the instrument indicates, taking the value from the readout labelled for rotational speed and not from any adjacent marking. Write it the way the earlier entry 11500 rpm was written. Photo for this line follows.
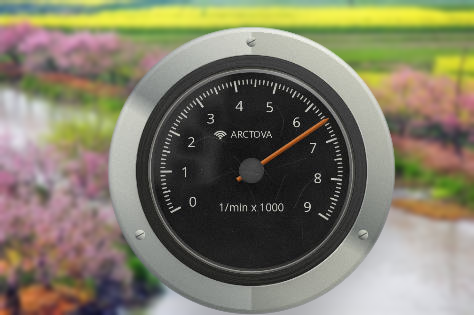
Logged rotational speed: 6500 rpm
